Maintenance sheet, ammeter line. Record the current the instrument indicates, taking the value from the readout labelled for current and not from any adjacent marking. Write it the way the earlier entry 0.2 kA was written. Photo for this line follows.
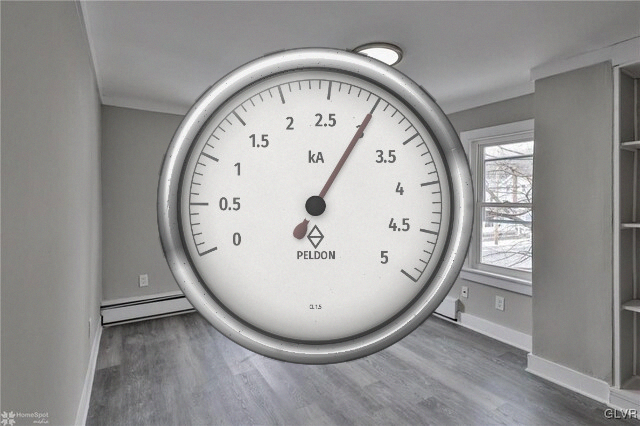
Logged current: 3 kA
